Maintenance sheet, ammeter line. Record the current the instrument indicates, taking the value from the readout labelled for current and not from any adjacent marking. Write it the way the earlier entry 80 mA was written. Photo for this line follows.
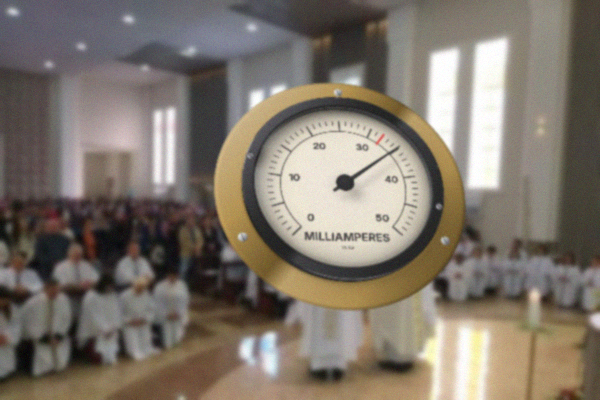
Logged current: 35 mA
